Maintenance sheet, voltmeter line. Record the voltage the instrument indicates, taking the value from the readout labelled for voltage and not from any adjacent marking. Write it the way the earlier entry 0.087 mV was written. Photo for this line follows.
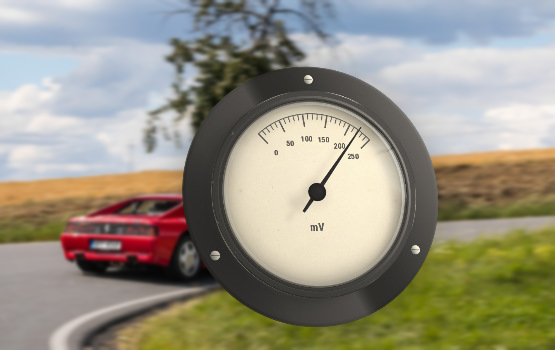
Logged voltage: 220 mV
